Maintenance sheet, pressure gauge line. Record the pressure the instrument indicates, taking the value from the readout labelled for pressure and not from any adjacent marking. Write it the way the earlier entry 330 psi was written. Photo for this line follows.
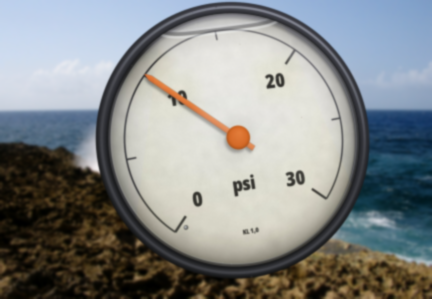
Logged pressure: 10 psi
